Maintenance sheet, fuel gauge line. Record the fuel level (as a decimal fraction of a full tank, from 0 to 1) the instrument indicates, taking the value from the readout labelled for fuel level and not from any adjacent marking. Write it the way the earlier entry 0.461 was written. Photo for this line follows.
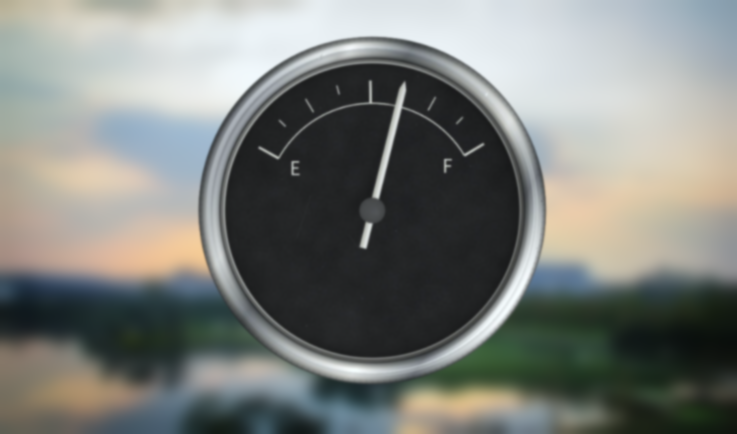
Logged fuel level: 0.625
